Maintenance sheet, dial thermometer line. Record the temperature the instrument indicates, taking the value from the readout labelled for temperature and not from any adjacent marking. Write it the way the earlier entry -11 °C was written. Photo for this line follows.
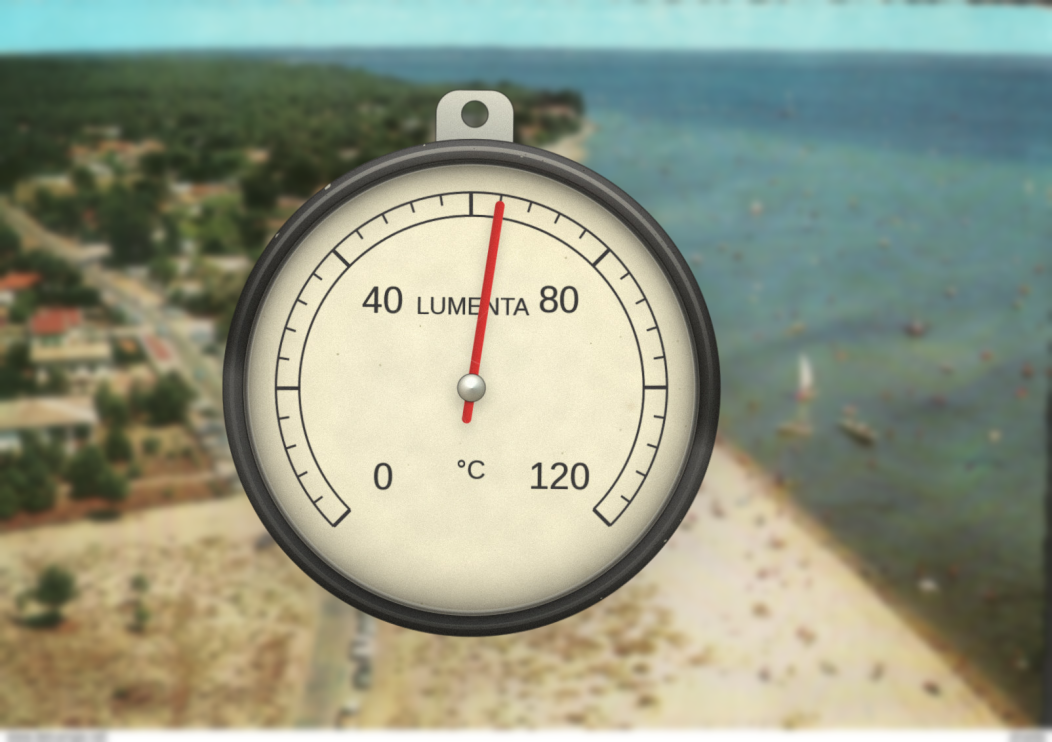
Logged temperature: 64 °C
